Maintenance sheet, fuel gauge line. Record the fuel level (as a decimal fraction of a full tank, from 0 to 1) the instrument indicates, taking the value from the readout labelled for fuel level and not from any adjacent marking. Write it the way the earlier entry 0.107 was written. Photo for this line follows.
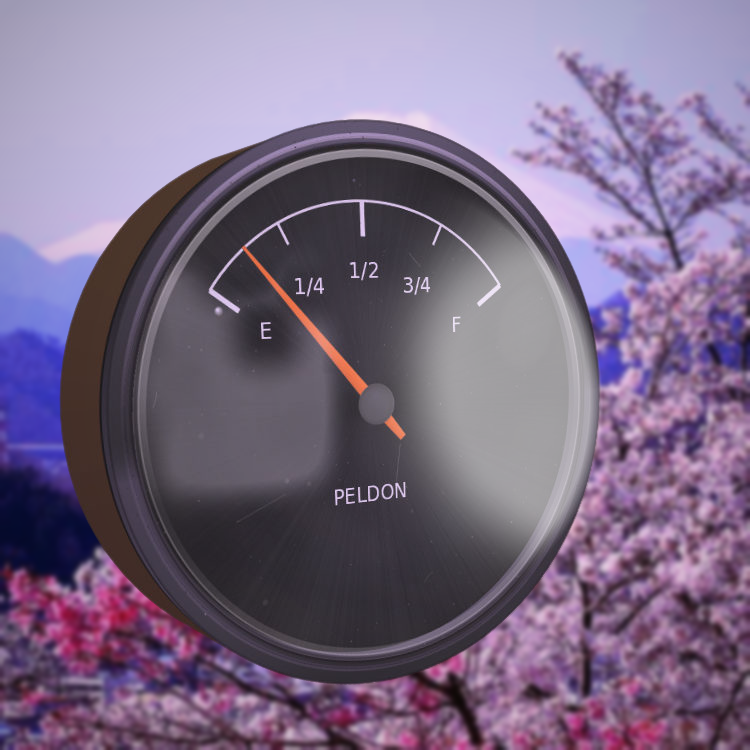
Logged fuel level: 0.125
